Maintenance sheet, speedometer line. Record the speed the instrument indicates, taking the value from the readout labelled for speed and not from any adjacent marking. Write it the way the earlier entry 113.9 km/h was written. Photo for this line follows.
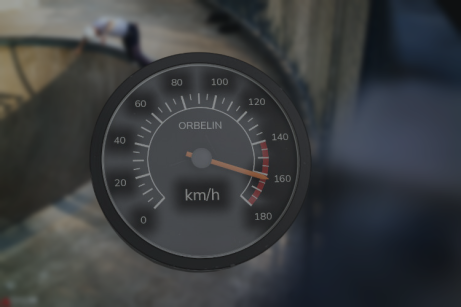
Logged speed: 162.5 km/h
